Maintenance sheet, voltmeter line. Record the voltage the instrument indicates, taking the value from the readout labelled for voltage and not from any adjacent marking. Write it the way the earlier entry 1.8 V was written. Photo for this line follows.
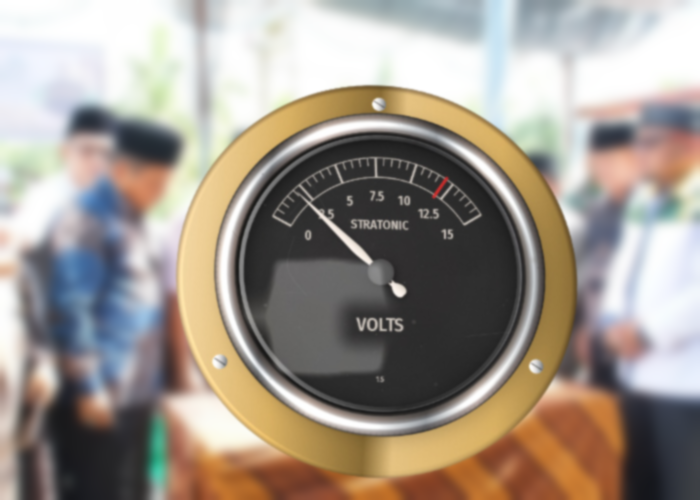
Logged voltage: 2 V
